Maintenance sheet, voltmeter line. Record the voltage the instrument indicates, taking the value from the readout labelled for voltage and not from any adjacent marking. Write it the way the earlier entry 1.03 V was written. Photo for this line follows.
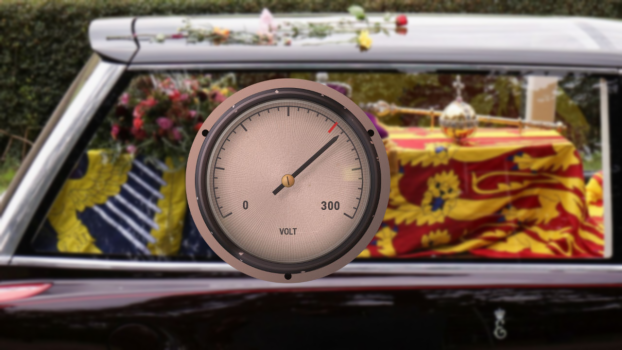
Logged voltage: 210 V
